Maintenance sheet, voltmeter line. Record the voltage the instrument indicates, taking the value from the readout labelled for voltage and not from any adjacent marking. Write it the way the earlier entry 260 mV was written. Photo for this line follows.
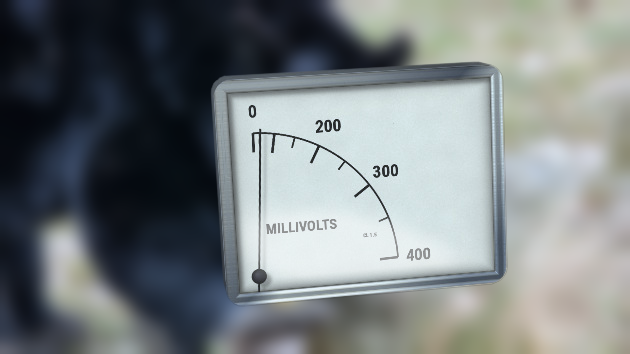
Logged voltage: 50 mV
